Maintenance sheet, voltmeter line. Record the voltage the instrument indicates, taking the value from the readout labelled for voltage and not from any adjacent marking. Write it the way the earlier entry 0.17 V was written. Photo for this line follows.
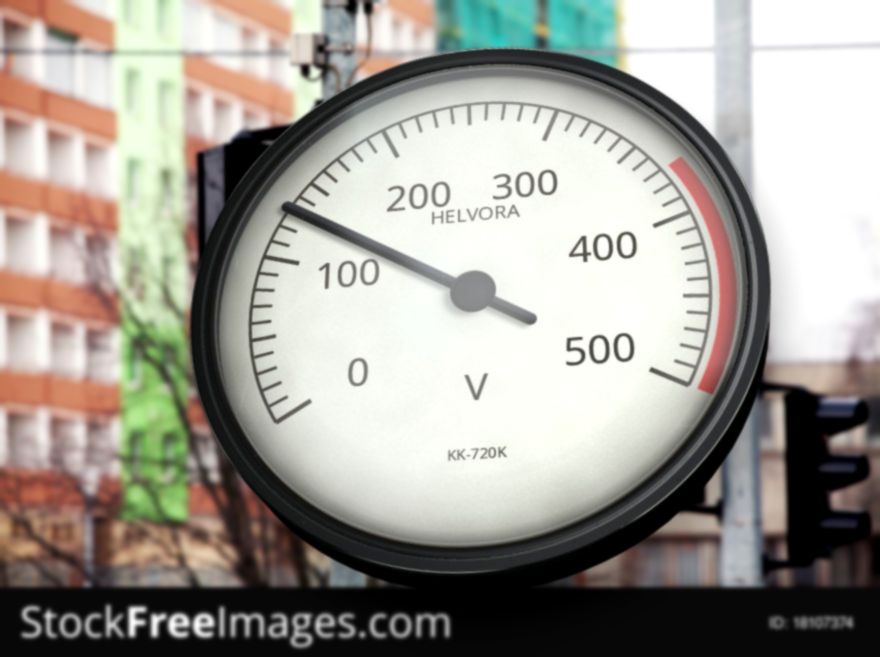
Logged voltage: 130 V
